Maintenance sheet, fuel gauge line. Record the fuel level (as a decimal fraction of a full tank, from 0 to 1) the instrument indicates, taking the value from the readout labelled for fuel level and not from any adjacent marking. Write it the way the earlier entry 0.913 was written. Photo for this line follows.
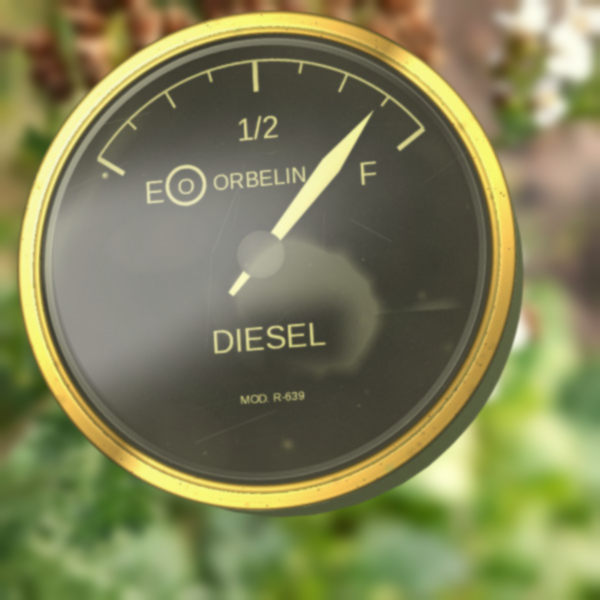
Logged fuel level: 0.875
